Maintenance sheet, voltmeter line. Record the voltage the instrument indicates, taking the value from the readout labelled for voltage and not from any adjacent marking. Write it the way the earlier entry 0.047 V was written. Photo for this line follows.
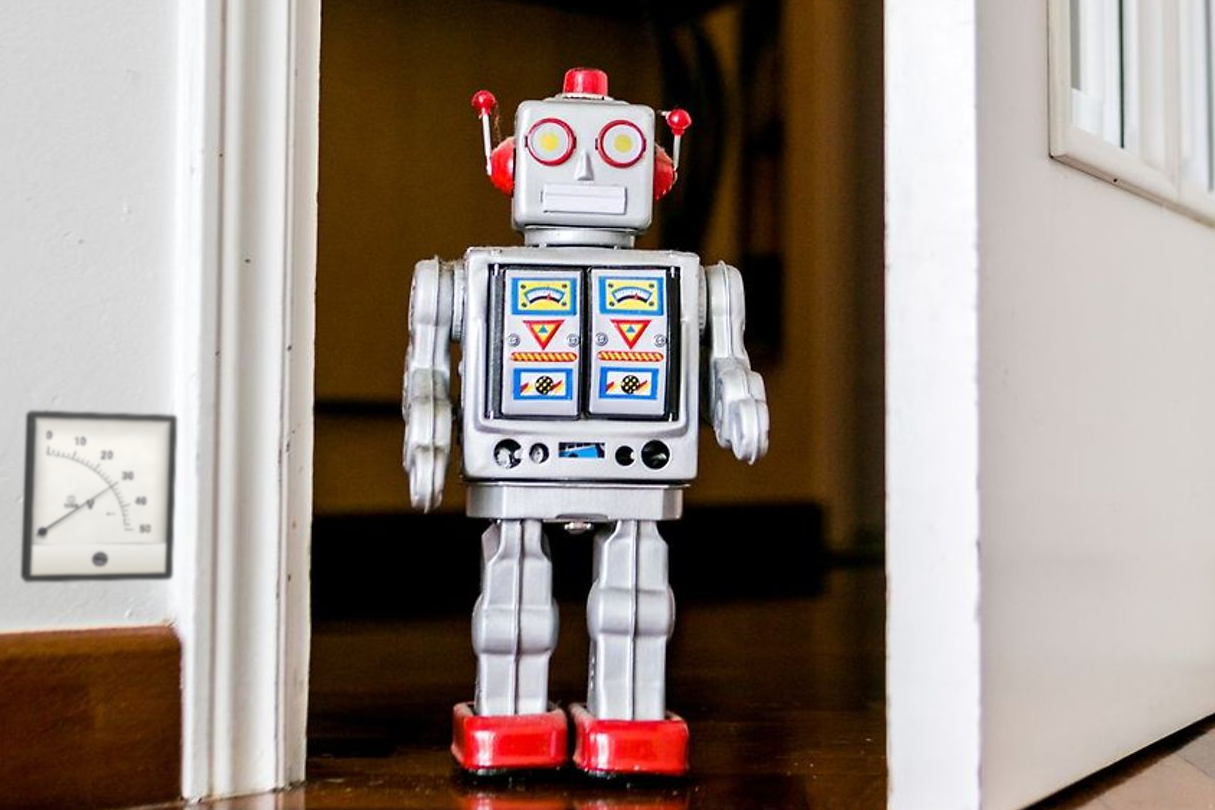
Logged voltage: 30 V
